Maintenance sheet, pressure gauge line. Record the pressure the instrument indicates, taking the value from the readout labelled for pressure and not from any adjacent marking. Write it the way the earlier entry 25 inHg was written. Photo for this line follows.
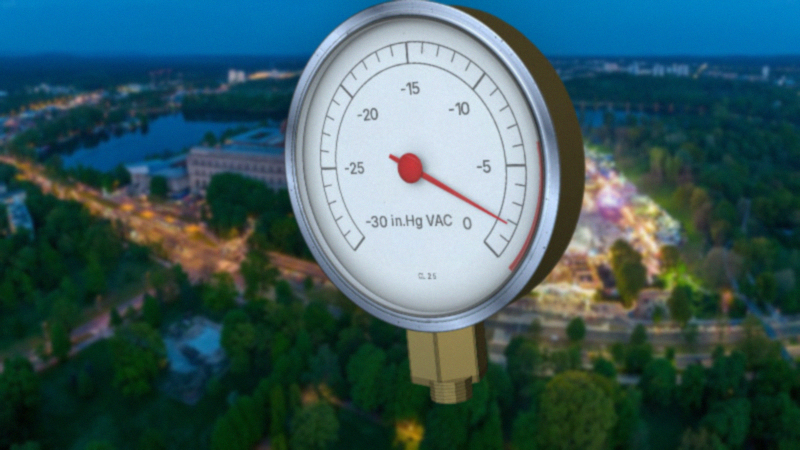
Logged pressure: -2 inHg
